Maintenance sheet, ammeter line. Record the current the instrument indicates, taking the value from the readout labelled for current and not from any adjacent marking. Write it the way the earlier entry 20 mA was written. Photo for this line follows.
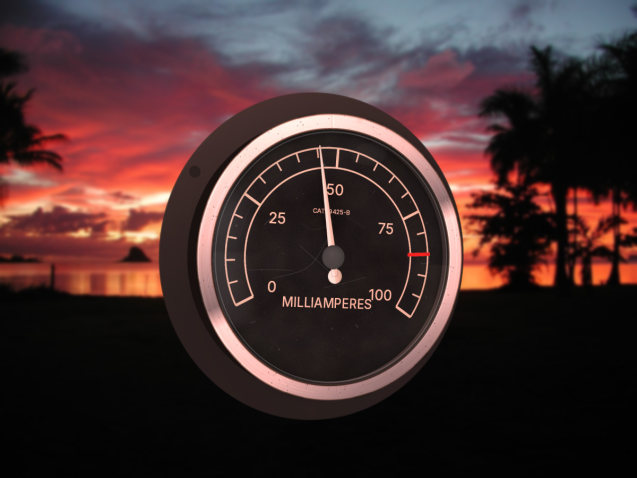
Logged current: 45 mA
